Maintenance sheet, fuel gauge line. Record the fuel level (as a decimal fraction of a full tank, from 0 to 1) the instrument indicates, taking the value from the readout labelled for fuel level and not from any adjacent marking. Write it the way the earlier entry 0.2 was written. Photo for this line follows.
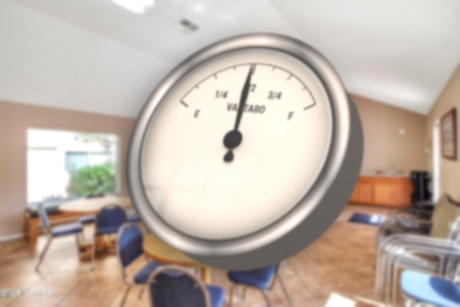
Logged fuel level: 0.5
